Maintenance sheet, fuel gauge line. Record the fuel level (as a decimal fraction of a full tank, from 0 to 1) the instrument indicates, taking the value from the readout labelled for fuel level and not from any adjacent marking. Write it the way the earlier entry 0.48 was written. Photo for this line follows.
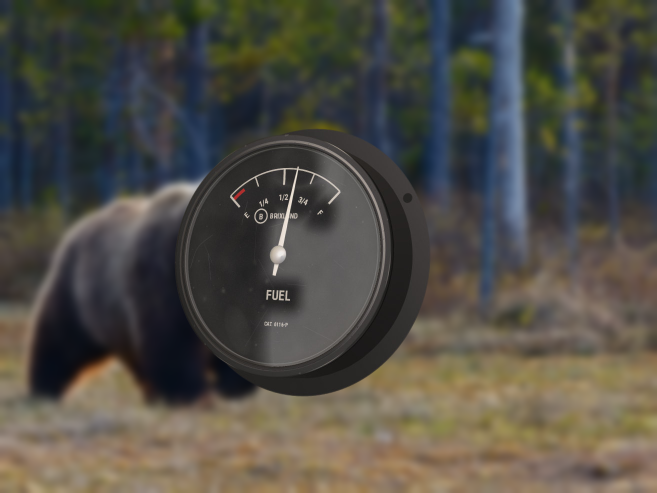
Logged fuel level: 0.625
